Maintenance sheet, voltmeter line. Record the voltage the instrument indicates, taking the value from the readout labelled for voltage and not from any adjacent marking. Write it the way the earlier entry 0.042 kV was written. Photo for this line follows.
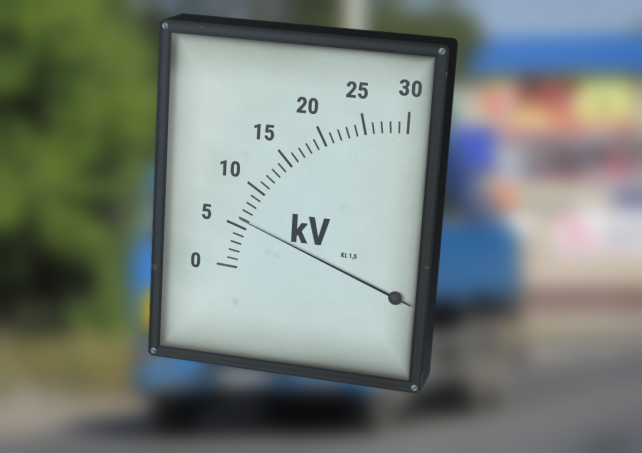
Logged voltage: 6 kV
